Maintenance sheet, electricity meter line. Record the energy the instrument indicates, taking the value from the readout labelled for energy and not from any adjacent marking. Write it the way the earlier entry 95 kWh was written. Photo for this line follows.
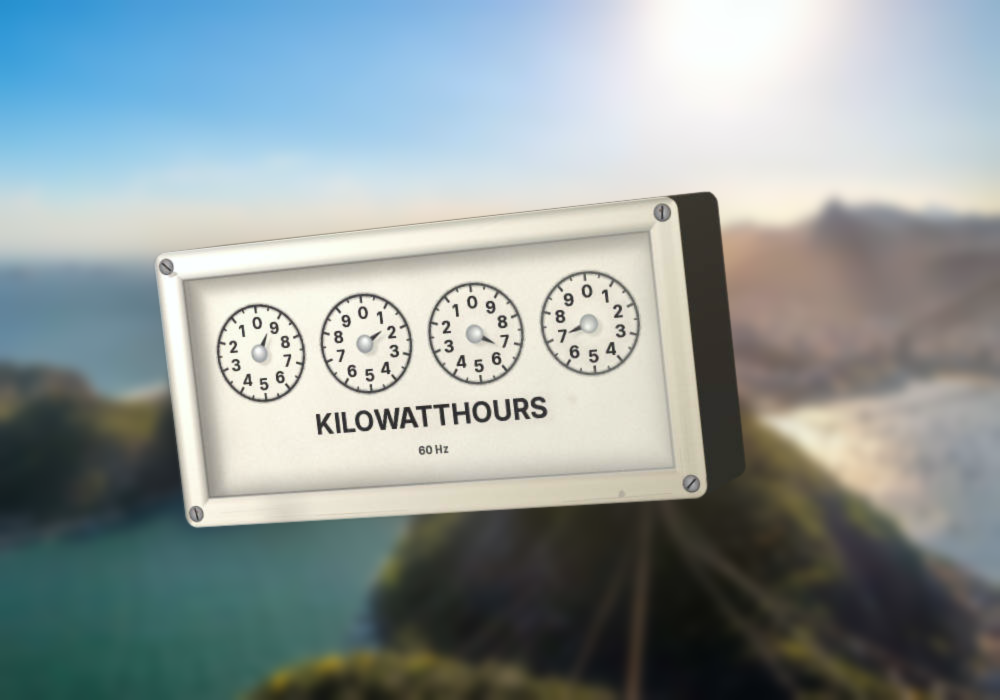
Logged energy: 9167 kWh
